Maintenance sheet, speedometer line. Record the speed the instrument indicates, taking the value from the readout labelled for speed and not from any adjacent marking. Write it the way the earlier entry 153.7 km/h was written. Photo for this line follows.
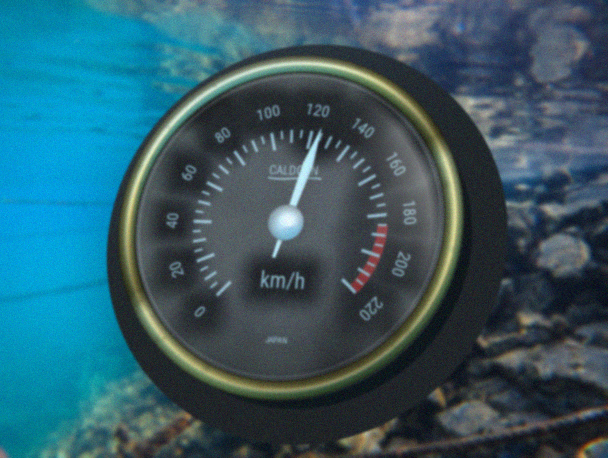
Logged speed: 125 km/h
